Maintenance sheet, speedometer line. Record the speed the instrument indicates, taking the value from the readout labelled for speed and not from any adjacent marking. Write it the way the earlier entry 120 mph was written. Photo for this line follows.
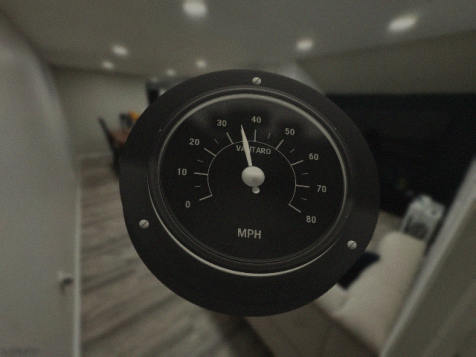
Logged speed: 35 mph
